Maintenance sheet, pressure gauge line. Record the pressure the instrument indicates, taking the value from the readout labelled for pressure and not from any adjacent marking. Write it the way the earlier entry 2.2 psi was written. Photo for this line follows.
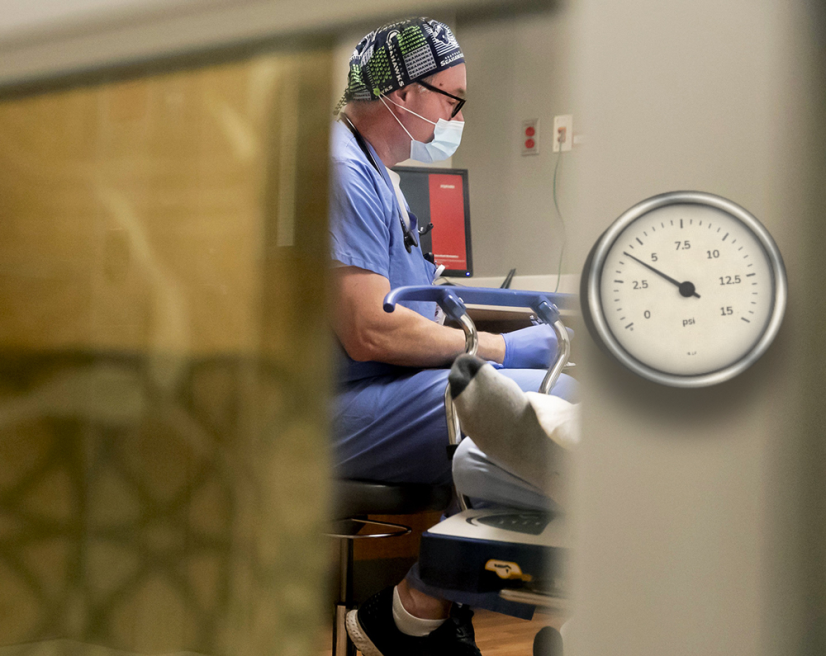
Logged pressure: 4 psi
